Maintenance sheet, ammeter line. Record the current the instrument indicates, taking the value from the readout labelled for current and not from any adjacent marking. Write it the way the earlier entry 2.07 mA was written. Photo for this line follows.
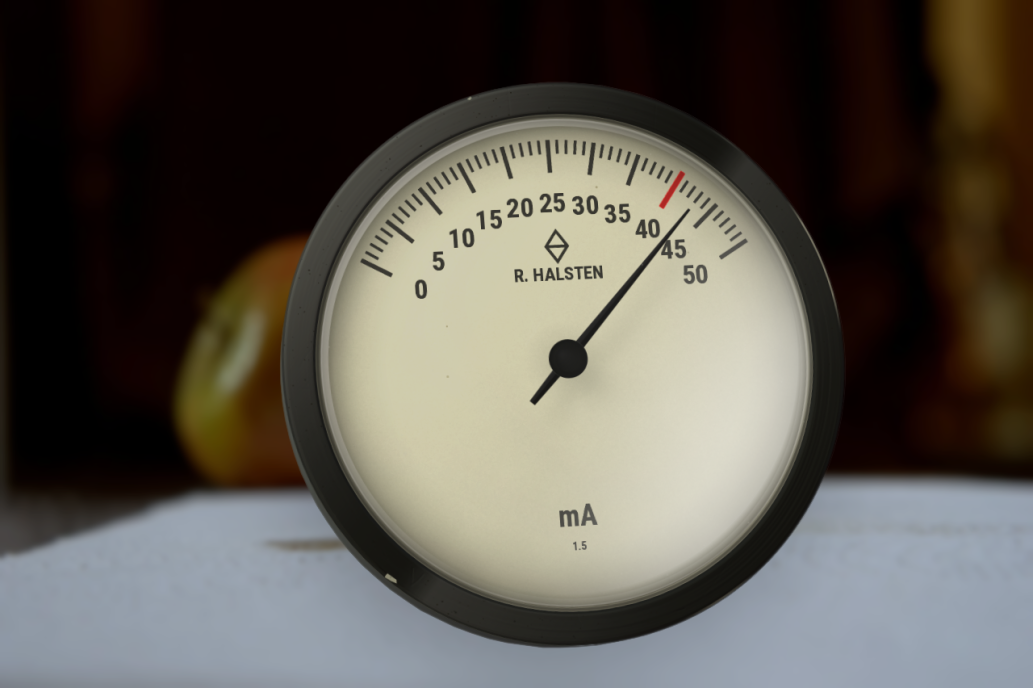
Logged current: 43 mA
